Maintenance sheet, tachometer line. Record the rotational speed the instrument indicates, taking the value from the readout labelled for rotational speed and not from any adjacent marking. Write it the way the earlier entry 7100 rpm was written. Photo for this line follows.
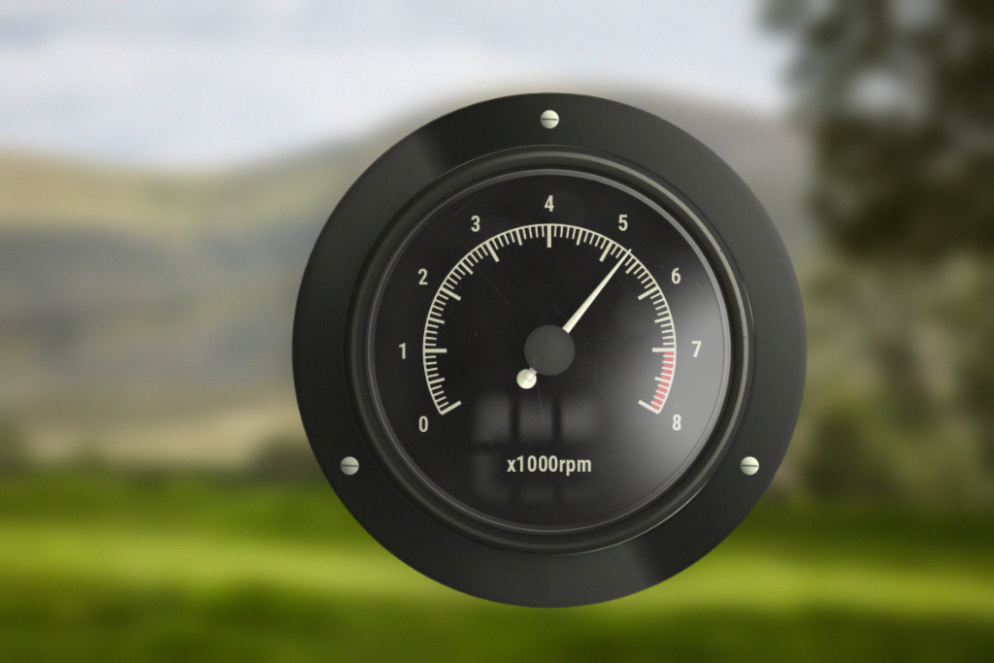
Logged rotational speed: 5300 rpm
